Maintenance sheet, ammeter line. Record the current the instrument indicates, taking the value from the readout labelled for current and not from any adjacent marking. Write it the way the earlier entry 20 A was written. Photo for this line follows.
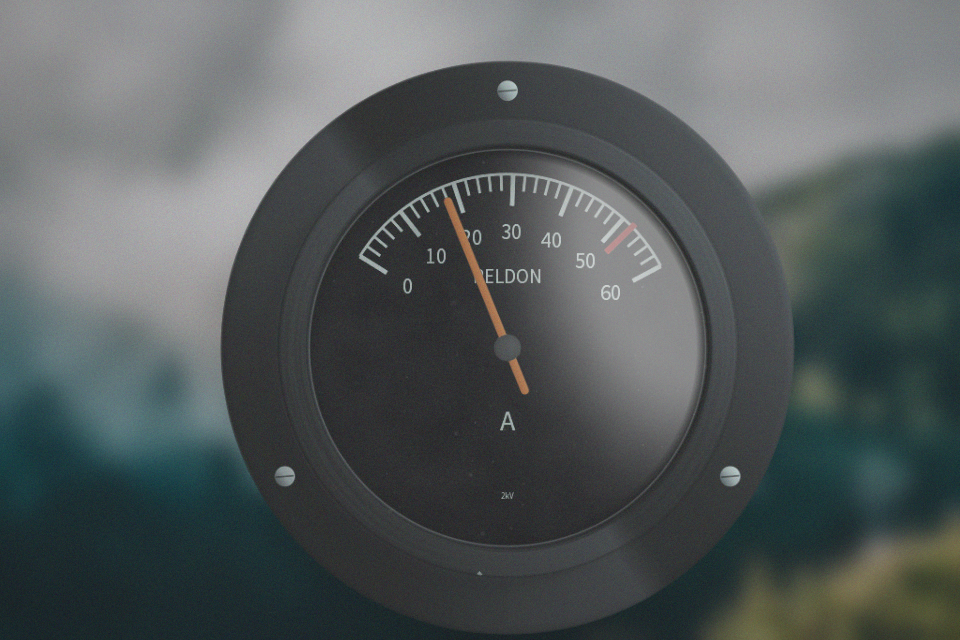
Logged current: 18 A
